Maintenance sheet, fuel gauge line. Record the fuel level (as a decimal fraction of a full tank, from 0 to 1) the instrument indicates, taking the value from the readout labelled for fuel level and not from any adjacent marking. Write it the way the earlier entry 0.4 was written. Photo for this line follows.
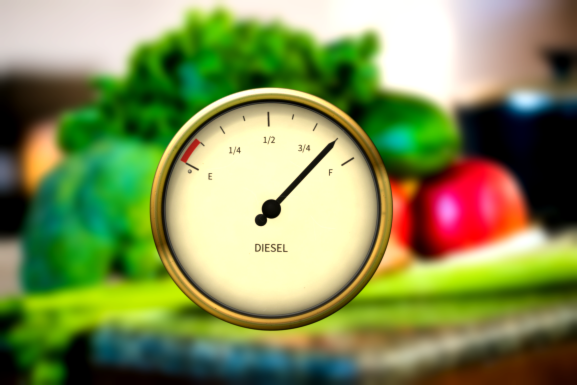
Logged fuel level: 0.875
